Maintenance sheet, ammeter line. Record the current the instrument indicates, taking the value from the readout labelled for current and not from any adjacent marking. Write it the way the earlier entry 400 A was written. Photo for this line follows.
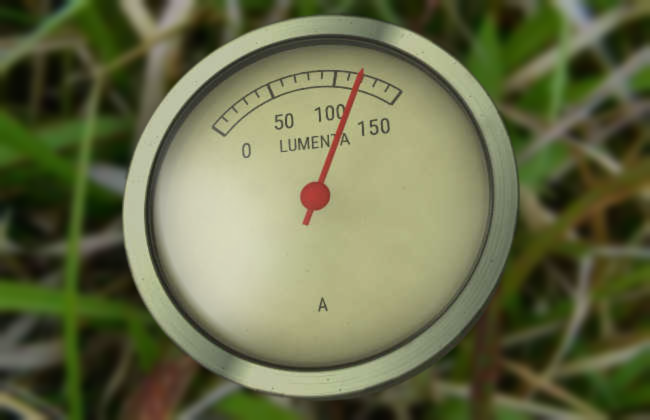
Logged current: 120 A
